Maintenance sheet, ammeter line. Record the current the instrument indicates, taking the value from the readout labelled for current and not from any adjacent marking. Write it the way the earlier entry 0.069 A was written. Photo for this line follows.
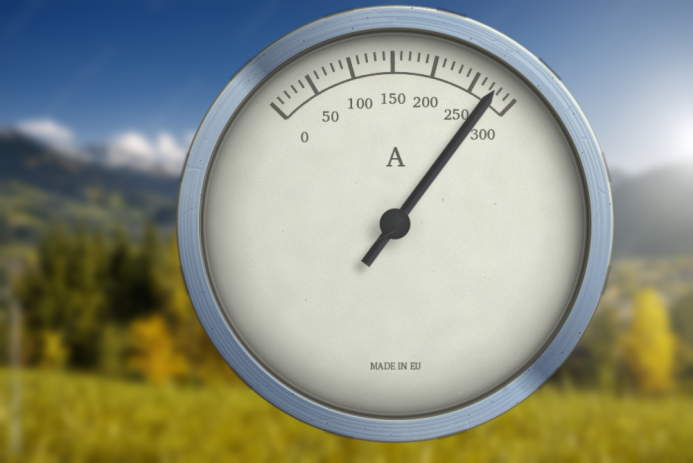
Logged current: 275 A
